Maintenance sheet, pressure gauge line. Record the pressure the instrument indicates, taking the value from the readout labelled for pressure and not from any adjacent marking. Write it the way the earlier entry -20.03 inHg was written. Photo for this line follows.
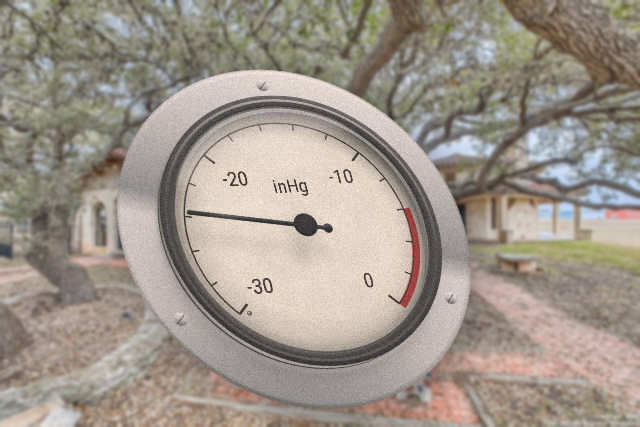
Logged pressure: -24 inHg
